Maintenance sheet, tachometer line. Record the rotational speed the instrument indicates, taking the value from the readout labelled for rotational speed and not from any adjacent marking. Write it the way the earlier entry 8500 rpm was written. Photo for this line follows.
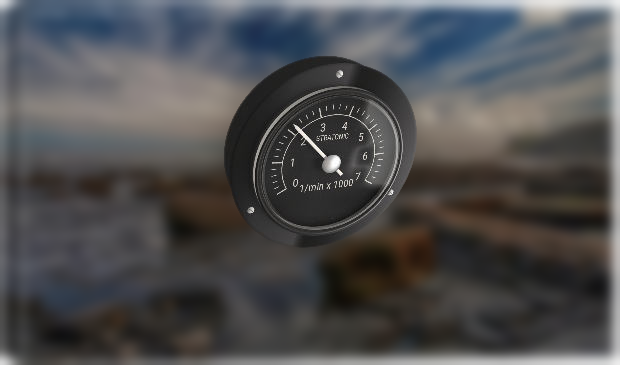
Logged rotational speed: 2200 rpm
